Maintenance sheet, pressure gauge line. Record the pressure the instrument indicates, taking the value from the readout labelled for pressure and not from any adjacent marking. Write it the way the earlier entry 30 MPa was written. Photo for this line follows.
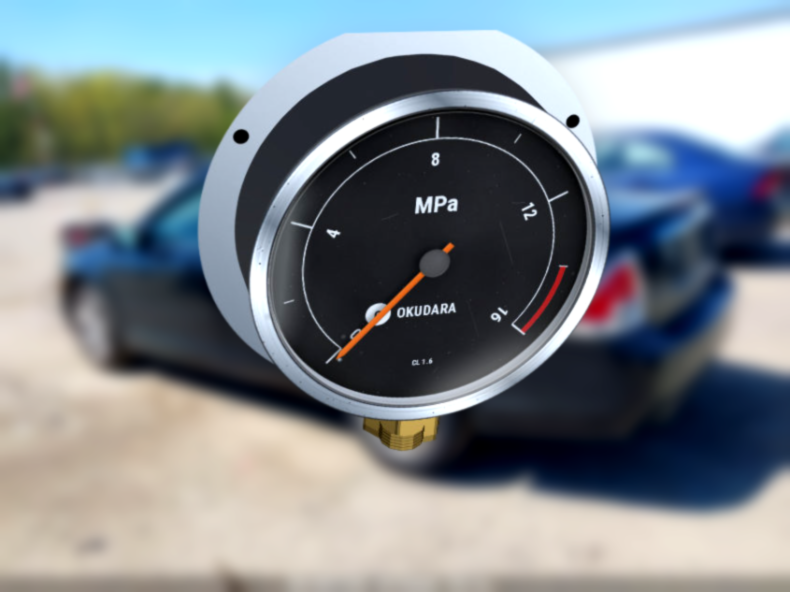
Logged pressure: 0 MPa
